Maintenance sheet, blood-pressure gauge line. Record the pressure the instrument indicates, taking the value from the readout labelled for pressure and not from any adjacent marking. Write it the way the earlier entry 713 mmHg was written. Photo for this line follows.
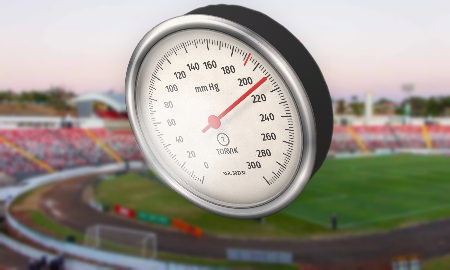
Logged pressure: 210 mmHg
